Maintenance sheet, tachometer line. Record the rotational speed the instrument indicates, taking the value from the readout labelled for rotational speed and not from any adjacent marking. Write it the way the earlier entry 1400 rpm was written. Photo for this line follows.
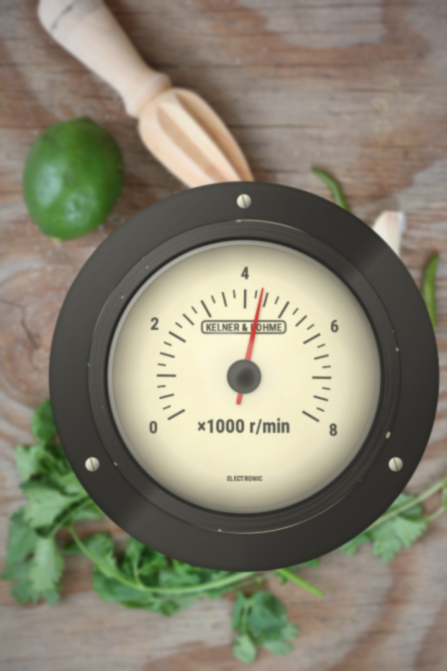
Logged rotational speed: 4375 rpm
